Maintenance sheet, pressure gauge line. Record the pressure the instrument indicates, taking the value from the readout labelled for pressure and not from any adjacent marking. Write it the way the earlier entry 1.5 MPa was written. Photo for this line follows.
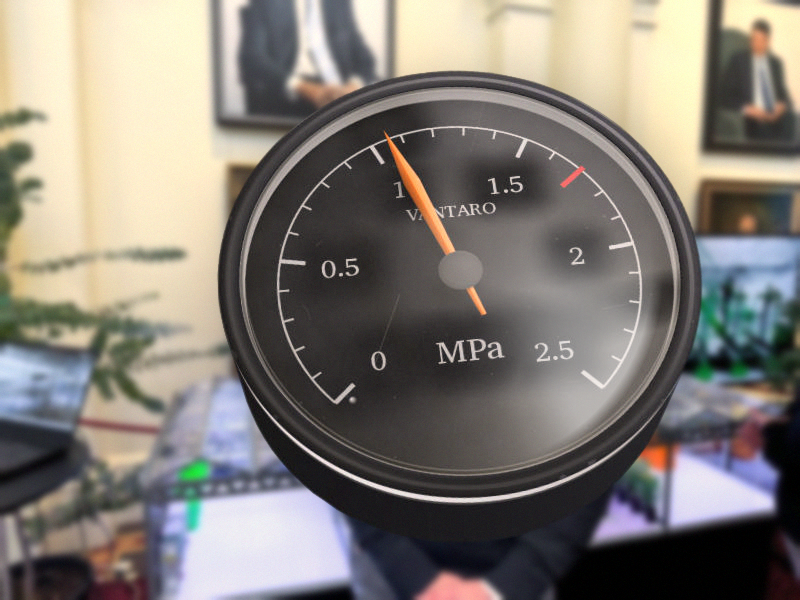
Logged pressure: 1.05 MPa
